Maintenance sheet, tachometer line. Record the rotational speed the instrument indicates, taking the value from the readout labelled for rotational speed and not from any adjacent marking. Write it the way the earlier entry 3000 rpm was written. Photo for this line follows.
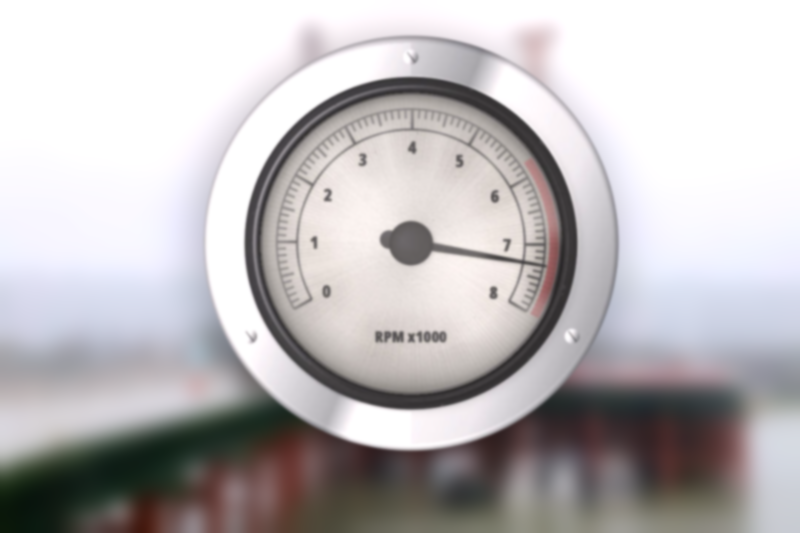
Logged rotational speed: 7300 rpm
